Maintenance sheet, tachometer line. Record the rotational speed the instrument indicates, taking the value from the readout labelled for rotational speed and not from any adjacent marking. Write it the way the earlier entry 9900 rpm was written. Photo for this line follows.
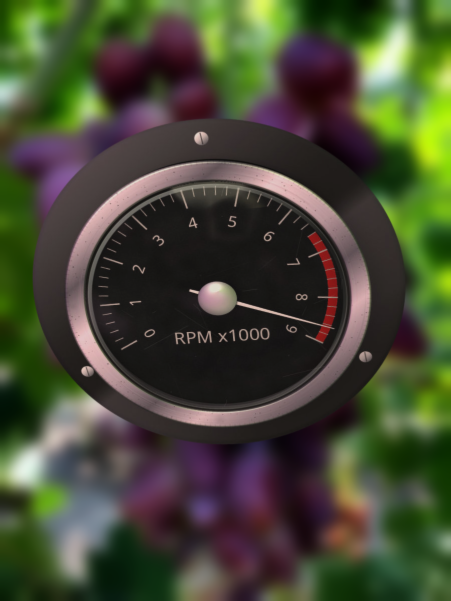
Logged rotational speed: 8600 rpm
